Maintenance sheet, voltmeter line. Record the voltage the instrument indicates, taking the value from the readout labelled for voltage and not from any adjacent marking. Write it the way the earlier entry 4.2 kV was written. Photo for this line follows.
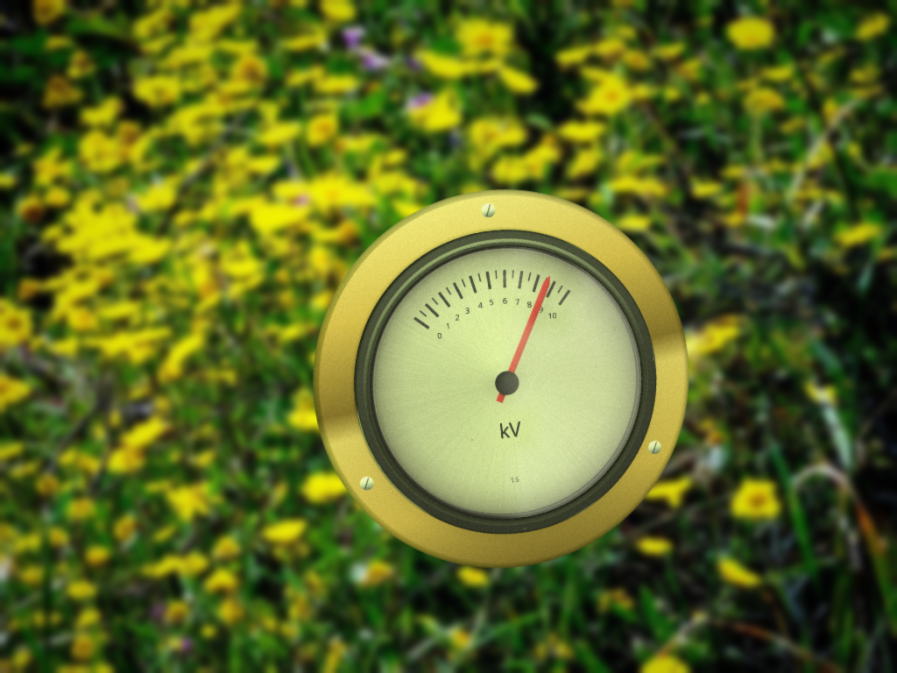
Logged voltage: 8.5 kV
